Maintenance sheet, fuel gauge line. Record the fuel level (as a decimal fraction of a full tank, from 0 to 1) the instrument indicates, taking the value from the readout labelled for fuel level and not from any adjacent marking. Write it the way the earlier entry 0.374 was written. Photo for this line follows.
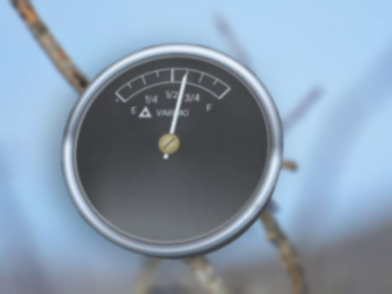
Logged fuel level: 0.625
